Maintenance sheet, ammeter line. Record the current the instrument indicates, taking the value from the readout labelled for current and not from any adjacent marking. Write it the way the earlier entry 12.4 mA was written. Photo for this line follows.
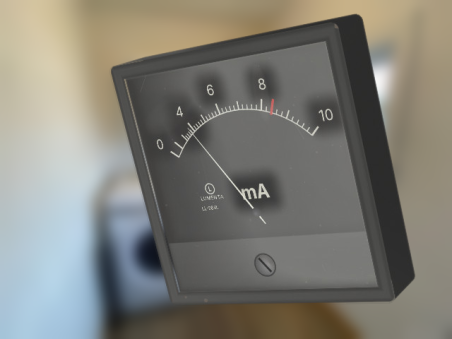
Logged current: 4 mA
